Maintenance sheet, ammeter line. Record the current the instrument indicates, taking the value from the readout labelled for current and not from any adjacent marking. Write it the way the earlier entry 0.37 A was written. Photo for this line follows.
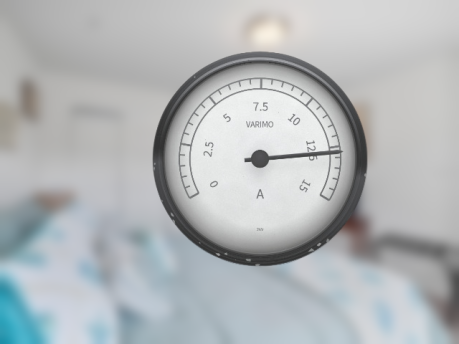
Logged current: 12.75 A
